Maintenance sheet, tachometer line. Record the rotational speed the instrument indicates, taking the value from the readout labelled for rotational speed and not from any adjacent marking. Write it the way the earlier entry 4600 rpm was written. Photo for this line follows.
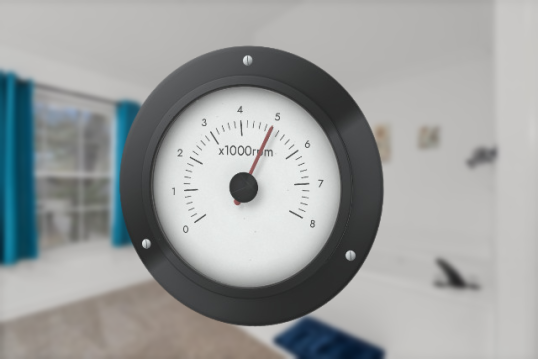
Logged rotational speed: 5000 rpm
